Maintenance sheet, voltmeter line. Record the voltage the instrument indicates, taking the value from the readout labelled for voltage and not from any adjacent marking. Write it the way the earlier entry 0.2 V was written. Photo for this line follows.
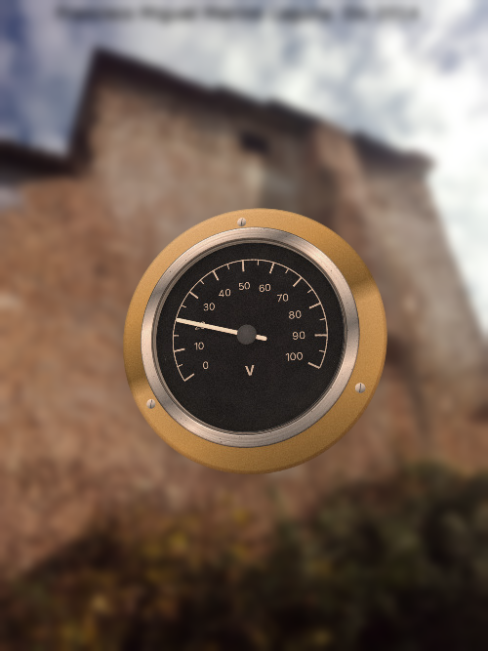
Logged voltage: 20 V
